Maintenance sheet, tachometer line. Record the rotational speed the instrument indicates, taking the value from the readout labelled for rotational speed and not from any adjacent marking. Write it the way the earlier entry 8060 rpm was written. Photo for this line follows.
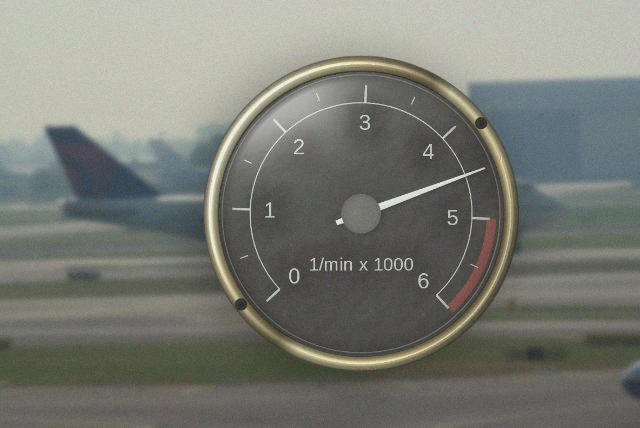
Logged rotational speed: 4500 rpm
